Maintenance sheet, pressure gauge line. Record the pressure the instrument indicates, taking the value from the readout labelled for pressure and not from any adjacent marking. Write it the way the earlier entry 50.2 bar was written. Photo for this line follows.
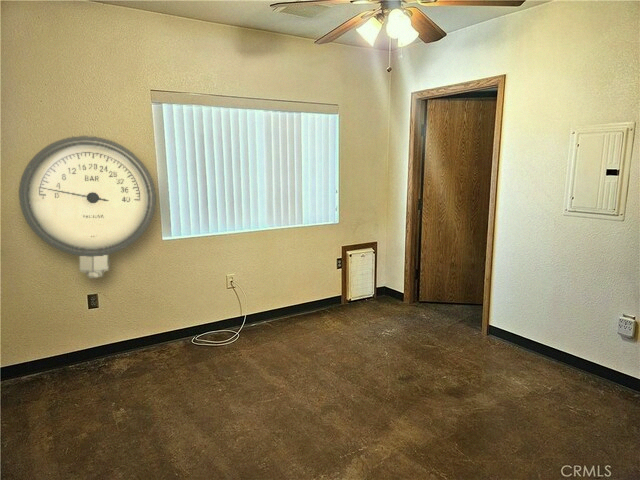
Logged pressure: 2 bar
